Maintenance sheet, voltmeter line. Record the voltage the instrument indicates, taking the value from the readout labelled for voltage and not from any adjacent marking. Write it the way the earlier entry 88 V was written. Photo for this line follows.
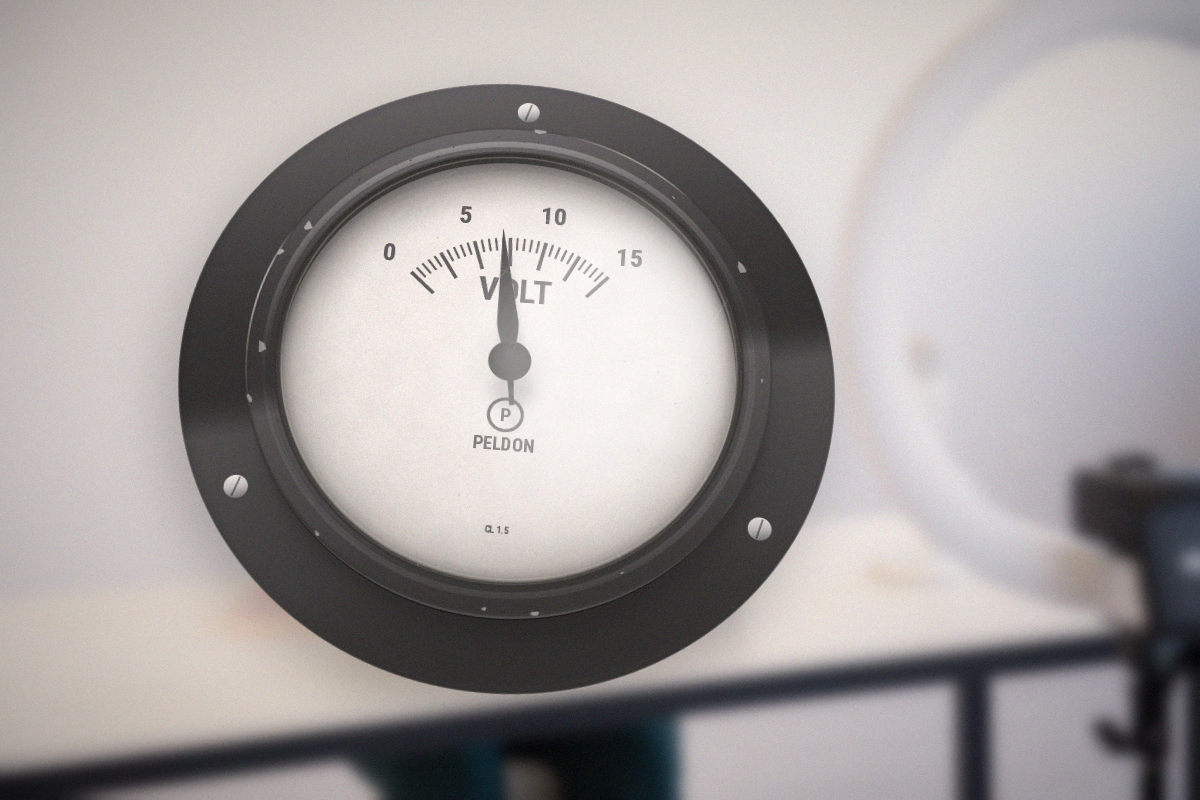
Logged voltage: 7 V
